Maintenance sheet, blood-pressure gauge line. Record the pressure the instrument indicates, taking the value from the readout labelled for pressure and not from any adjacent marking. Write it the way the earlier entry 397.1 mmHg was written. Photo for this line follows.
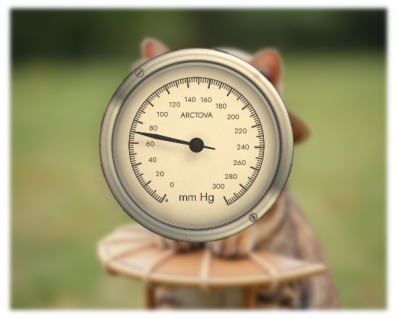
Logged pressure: 70 mmHg
